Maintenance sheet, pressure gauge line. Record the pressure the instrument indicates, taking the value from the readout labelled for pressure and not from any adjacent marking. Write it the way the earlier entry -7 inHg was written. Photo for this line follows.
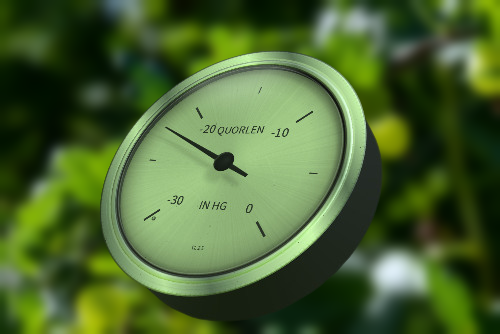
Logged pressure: -22.5 inHg
